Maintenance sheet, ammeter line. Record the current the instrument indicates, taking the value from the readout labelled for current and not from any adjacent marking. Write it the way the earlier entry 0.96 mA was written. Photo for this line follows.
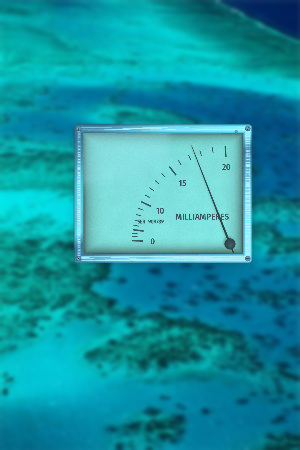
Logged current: 17.5 mA
